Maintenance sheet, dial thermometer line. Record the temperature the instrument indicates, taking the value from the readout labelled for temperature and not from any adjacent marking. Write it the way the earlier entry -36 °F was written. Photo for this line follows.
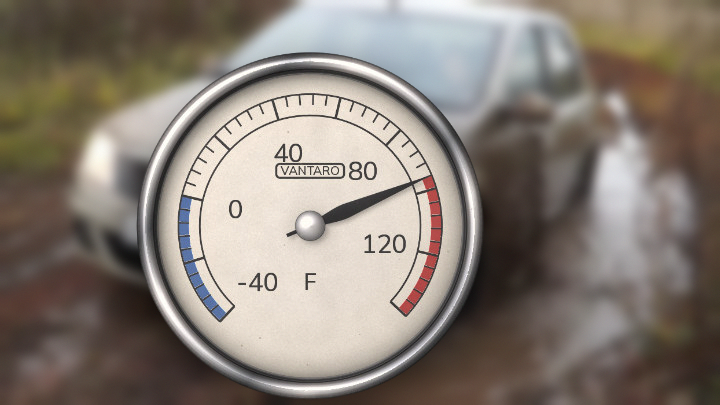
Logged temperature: 96 °F
